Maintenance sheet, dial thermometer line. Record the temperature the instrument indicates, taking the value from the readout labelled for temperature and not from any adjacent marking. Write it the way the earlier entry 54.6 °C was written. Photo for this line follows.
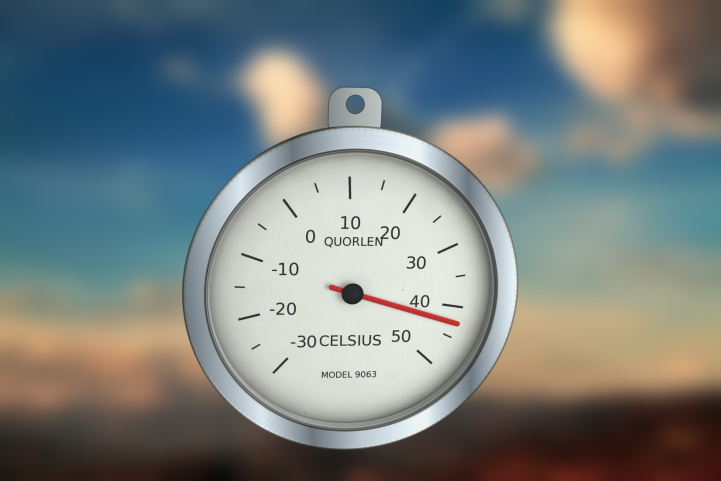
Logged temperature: 42.5 °C
